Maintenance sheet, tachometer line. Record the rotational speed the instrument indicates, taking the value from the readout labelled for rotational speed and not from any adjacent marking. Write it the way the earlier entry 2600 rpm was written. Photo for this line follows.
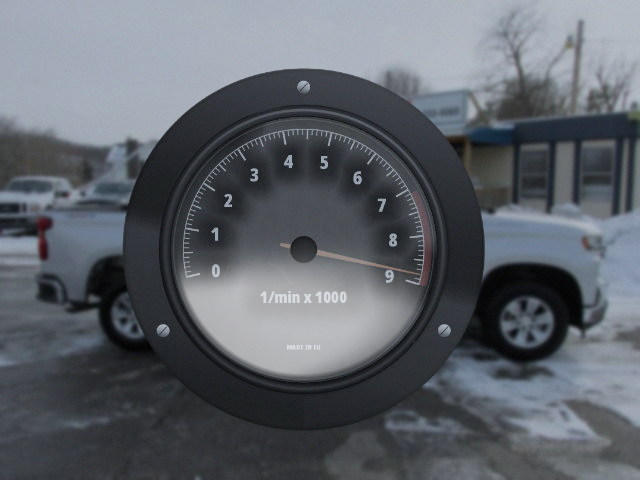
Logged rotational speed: 8800 rpm
